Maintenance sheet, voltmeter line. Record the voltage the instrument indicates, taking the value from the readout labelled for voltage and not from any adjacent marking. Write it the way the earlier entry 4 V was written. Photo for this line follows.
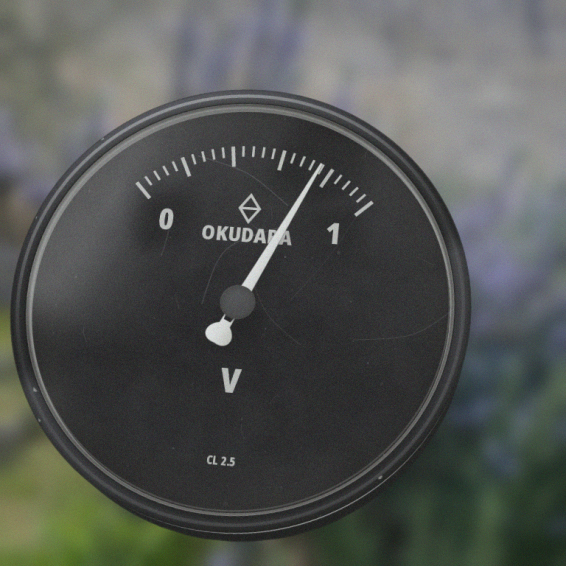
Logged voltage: 0.76 V
